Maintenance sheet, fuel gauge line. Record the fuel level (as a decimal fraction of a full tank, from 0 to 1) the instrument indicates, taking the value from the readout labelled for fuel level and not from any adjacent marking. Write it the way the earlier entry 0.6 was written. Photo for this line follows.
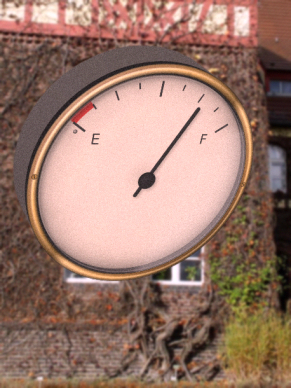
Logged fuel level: 0.75
